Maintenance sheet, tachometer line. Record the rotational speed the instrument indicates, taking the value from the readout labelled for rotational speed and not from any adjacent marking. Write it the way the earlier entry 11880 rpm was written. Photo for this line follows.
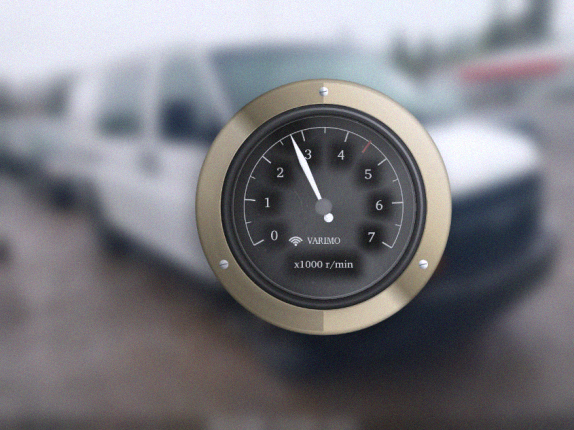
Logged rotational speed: 2750 rpm
